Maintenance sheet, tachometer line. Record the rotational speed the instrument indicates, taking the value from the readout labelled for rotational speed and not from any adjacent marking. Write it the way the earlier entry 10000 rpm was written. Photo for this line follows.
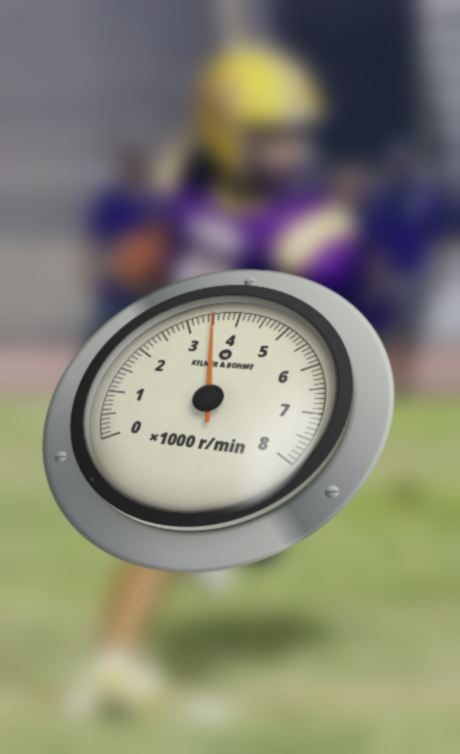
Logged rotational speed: 3500 rpm
